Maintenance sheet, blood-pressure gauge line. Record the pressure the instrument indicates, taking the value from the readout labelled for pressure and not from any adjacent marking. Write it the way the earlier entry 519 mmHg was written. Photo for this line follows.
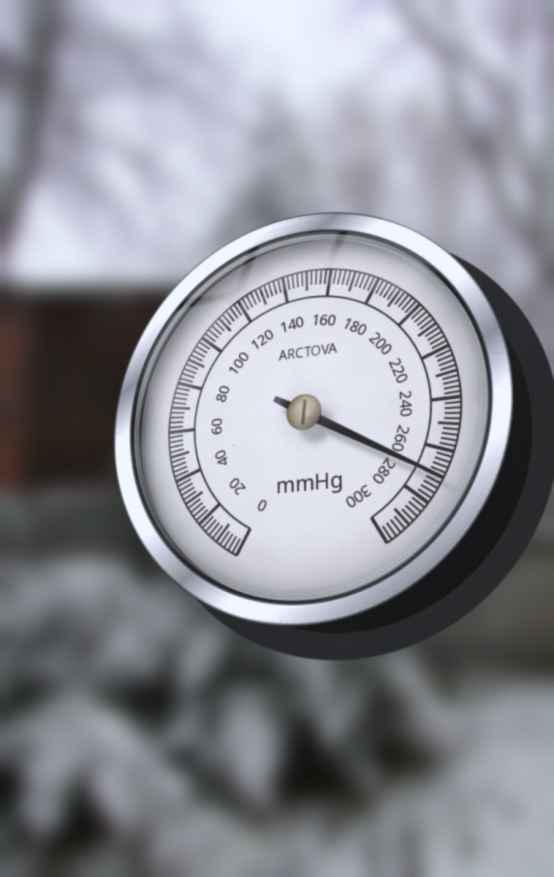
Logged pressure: 270 mmHg
